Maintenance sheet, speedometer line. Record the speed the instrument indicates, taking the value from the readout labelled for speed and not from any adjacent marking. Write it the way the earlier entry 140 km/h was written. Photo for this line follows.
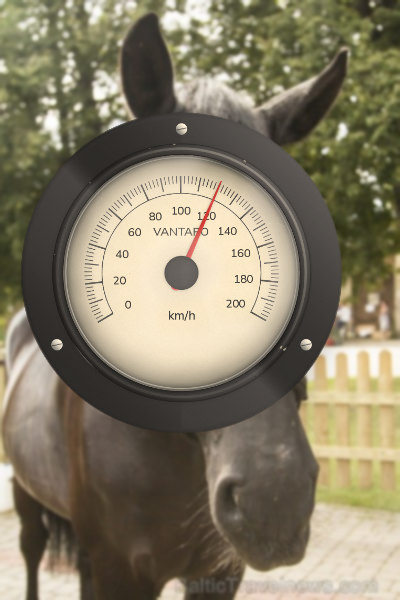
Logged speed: 120 km/h
